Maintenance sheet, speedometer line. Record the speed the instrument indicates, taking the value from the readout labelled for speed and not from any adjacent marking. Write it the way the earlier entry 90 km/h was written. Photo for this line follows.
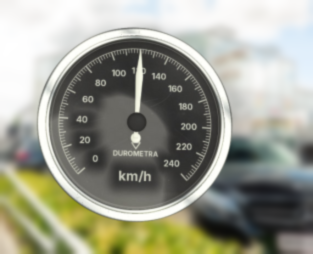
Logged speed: 120 km/h
